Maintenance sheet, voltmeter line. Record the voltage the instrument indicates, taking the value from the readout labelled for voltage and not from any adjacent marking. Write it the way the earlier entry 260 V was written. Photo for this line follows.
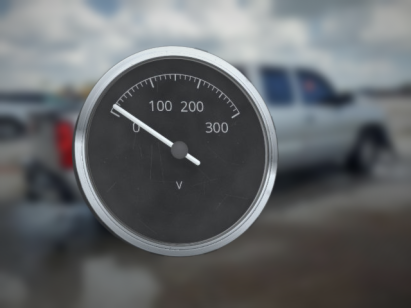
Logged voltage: 10 V
